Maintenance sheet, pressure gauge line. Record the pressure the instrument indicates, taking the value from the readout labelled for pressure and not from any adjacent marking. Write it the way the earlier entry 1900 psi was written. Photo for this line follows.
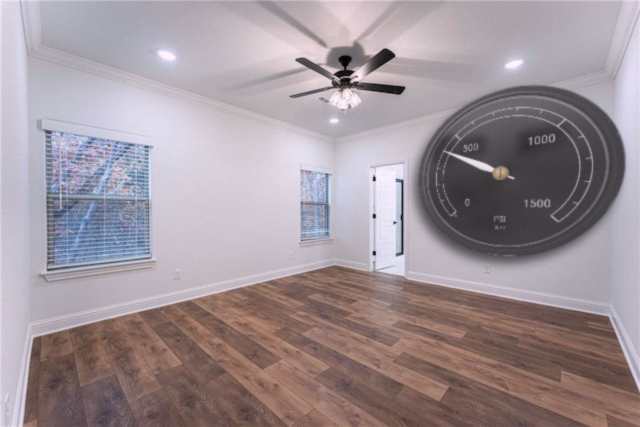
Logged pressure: 400 psi
